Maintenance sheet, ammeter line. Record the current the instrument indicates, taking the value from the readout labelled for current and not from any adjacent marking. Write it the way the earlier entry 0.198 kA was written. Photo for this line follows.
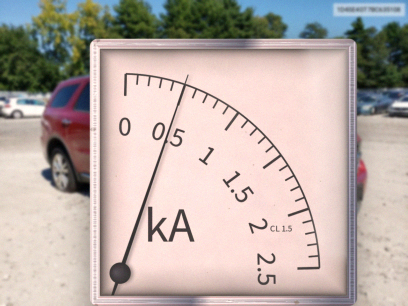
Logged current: 0.5 kA
